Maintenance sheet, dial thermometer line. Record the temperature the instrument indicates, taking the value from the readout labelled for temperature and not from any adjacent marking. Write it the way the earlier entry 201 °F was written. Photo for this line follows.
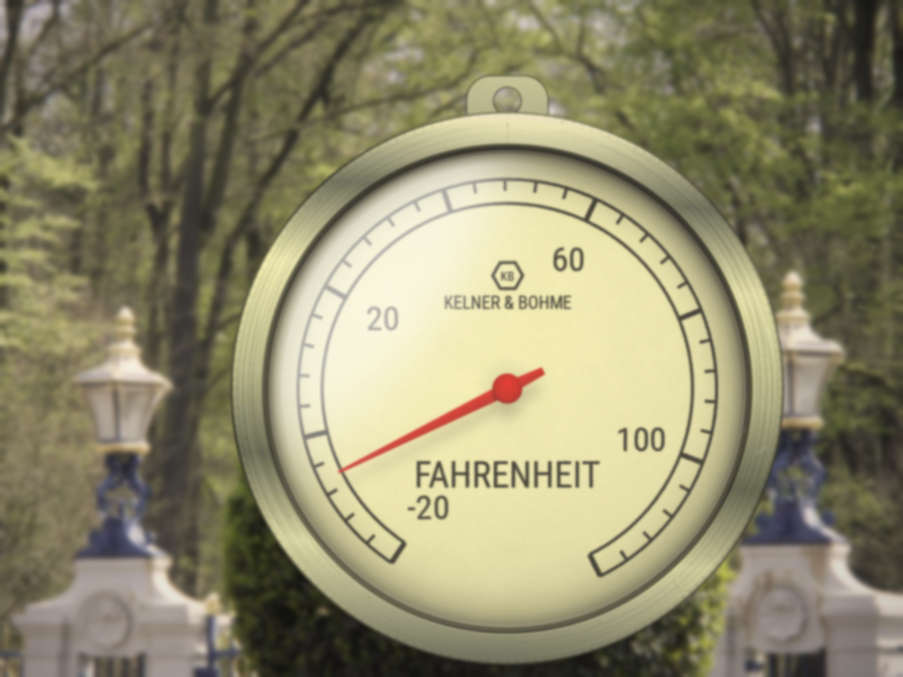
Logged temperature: -6 °F
